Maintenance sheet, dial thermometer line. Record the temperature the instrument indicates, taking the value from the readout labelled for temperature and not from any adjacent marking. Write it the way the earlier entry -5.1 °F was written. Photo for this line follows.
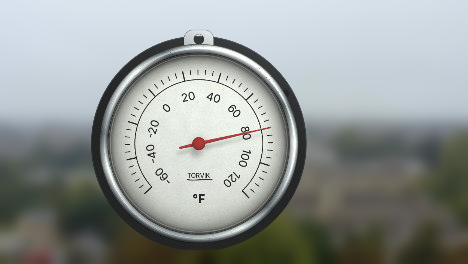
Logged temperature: 80 °F
